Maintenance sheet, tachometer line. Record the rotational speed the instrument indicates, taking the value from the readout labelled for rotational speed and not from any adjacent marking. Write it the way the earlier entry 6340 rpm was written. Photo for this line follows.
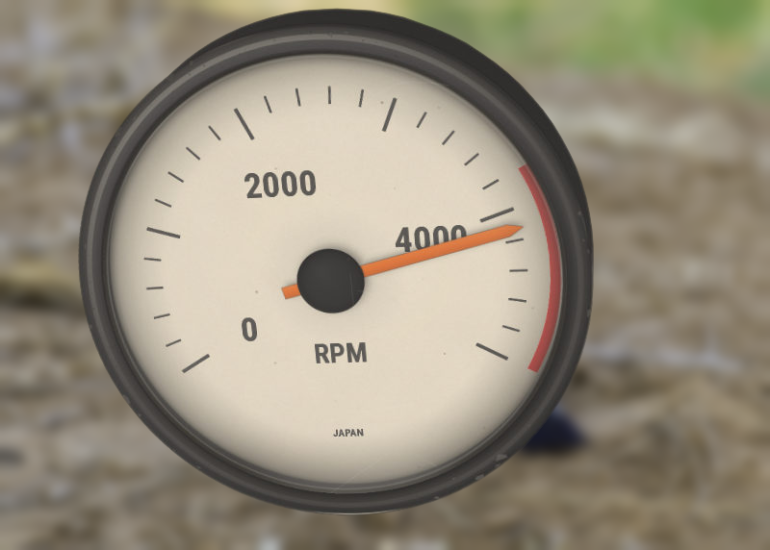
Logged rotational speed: 4100 rpm
